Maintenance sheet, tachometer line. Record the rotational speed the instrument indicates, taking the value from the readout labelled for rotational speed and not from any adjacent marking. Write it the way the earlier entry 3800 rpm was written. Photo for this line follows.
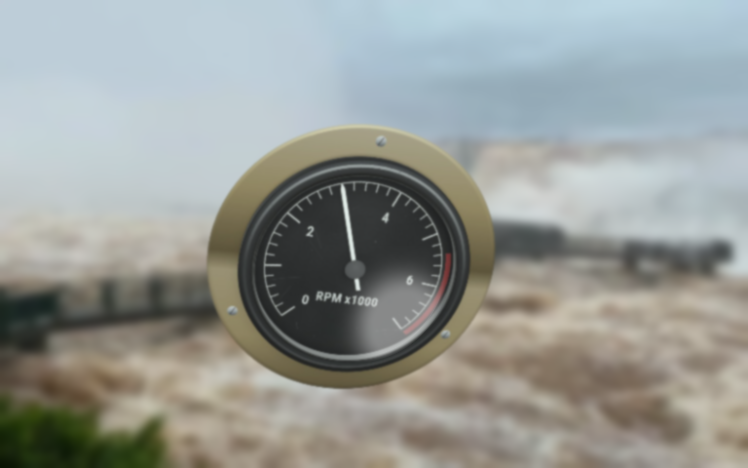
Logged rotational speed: 3000 rpm
